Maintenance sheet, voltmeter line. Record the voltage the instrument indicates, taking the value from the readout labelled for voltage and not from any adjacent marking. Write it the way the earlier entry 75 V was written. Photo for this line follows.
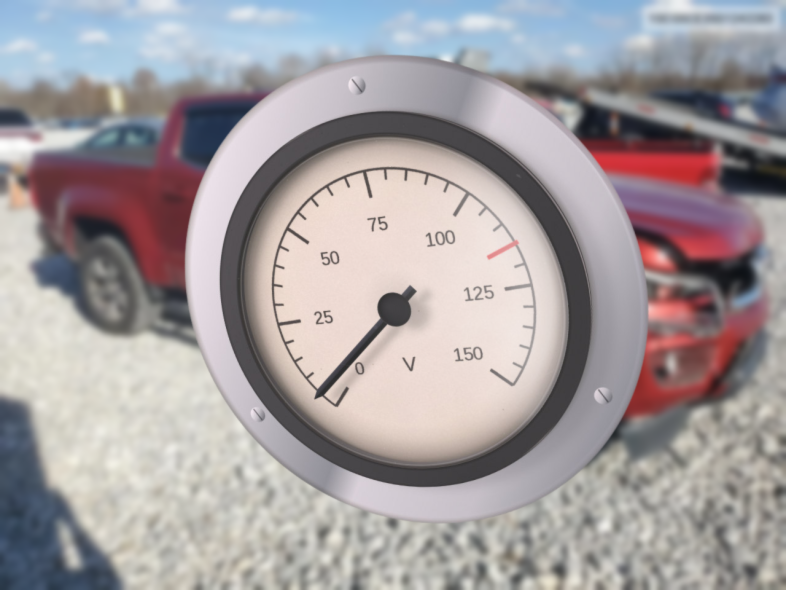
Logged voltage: 5 V
